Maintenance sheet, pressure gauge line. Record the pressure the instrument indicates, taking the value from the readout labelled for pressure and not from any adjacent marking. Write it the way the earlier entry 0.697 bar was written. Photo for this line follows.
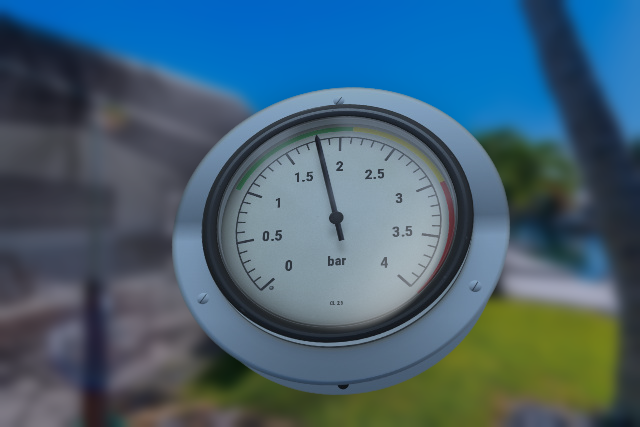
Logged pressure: 1.8 bar
